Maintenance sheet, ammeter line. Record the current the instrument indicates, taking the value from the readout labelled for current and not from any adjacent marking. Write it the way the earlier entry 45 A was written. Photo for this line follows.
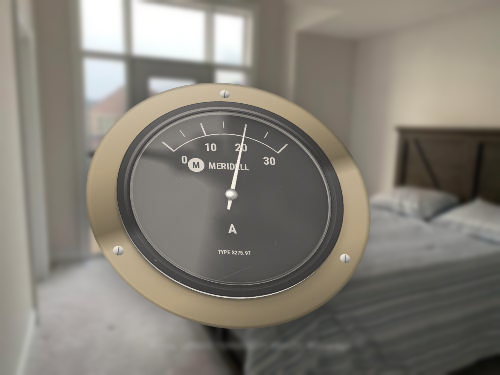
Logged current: 20 A
